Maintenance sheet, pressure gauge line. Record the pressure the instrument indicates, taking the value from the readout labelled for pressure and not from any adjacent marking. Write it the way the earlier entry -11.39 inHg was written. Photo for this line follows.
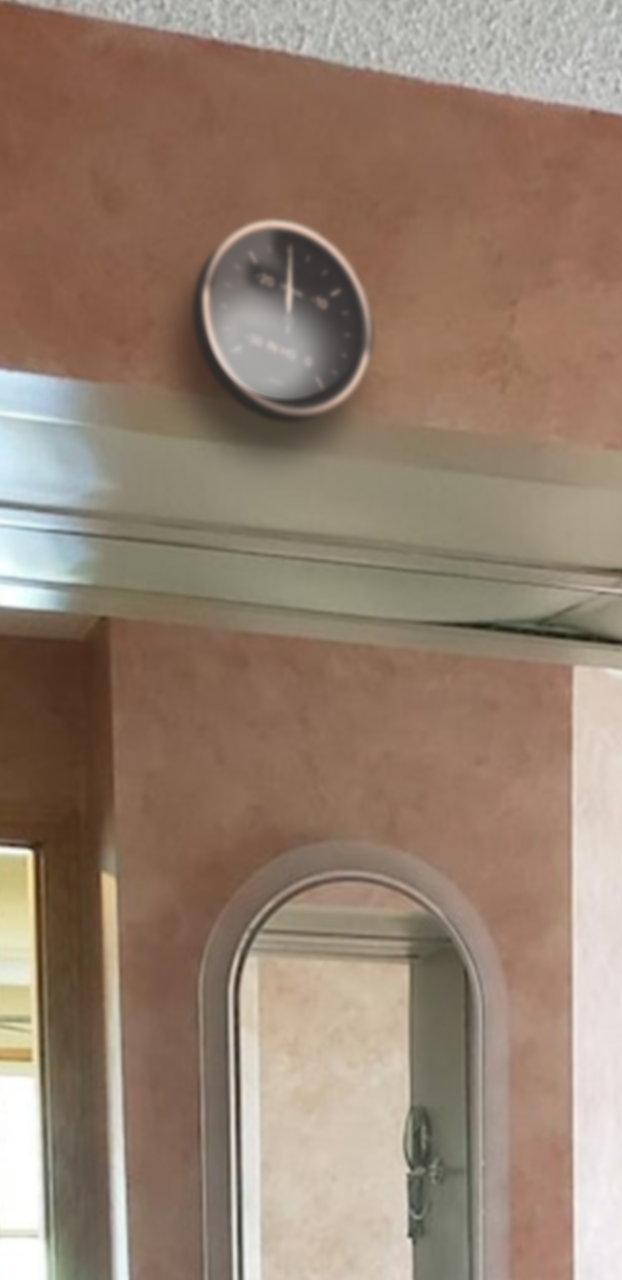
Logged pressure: -16 inHg
